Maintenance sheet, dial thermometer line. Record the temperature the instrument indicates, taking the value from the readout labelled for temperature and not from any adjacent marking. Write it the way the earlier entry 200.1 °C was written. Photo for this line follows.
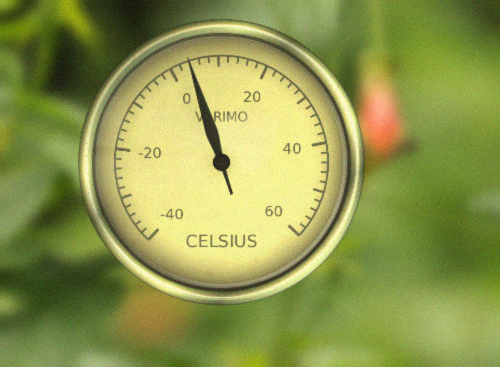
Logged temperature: 4 °C
